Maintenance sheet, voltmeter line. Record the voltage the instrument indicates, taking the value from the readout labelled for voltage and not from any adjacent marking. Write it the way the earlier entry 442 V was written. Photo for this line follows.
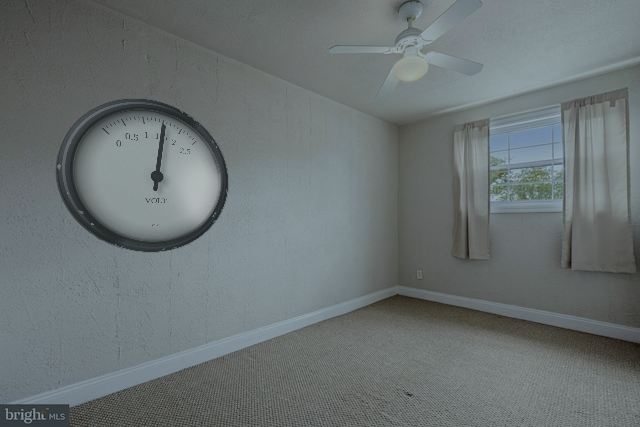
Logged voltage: 1.5 V
